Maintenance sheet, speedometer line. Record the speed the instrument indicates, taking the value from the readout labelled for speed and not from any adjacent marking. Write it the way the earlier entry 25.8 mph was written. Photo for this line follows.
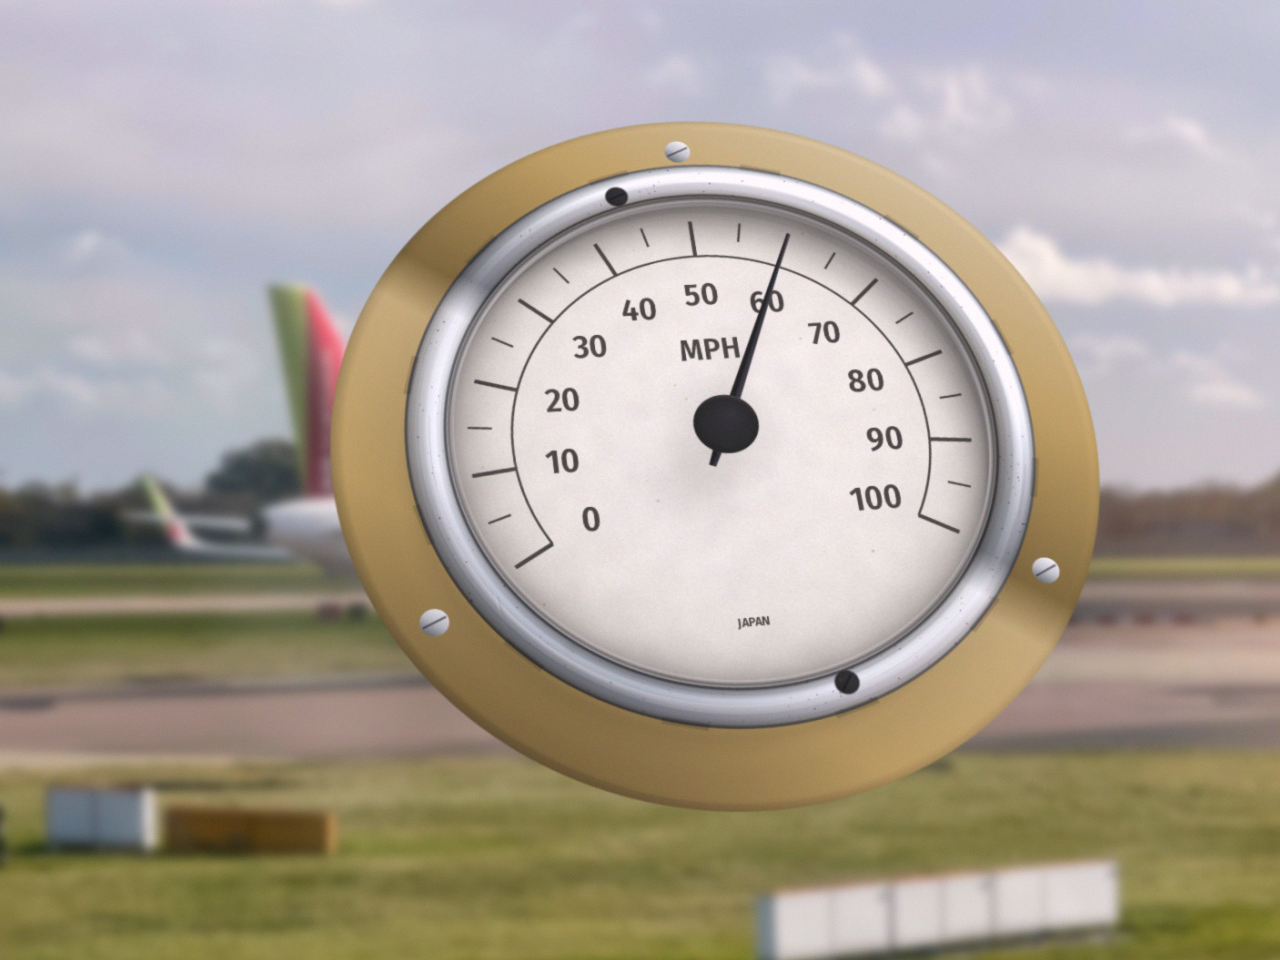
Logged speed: 60 mph
